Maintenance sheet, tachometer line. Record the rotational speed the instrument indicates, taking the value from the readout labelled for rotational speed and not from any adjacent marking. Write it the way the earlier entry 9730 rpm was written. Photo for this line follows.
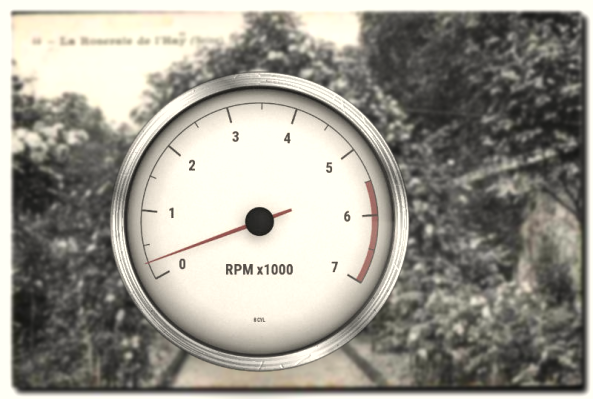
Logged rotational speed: 250 rpm
